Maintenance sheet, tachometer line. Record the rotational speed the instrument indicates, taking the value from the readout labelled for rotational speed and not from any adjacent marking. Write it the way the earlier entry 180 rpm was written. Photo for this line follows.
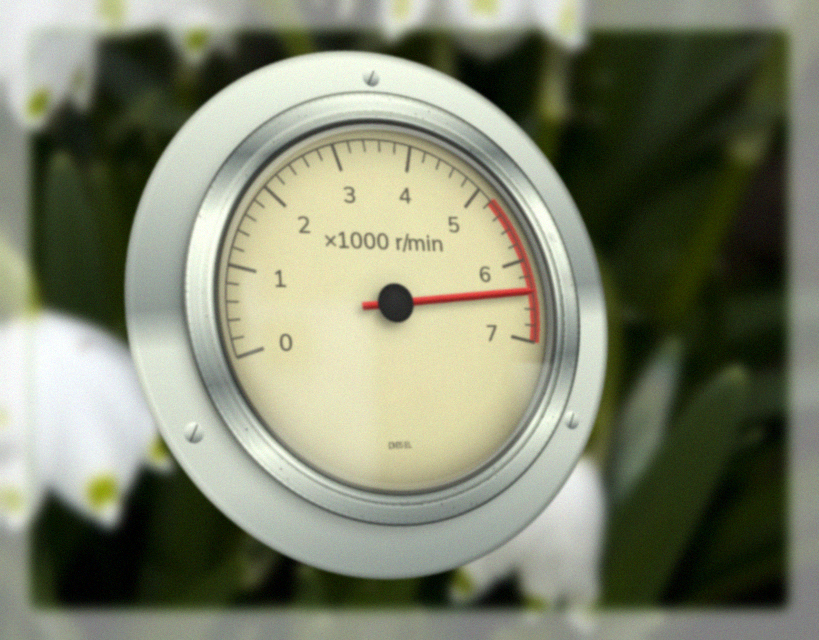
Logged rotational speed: 6400 rpm
